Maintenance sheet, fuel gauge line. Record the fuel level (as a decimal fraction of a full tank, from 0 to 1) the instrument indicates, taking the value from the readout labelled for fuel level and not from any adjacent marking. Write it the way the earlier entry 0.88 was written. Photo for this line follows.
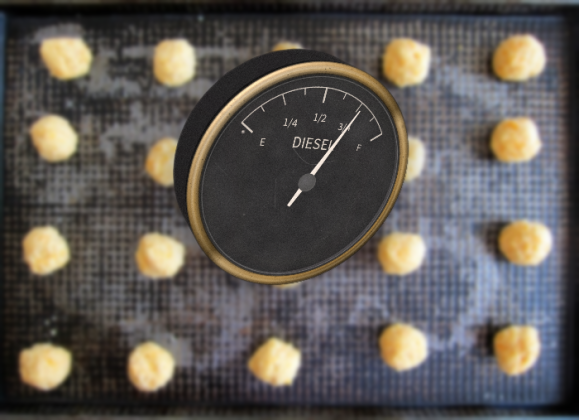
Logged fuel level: 0.75
